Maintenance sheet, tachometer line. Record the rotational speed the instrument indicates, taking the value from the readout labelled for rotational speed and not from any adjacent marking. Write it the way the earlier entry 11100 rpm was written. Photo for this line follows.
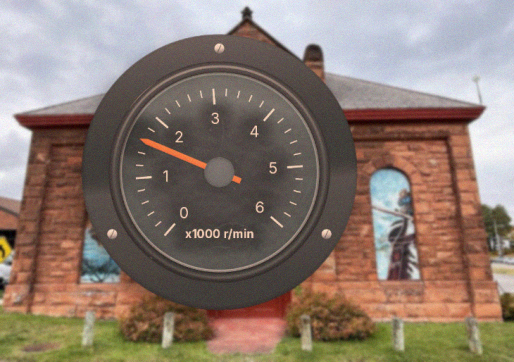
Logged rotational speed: 1600 rpm
